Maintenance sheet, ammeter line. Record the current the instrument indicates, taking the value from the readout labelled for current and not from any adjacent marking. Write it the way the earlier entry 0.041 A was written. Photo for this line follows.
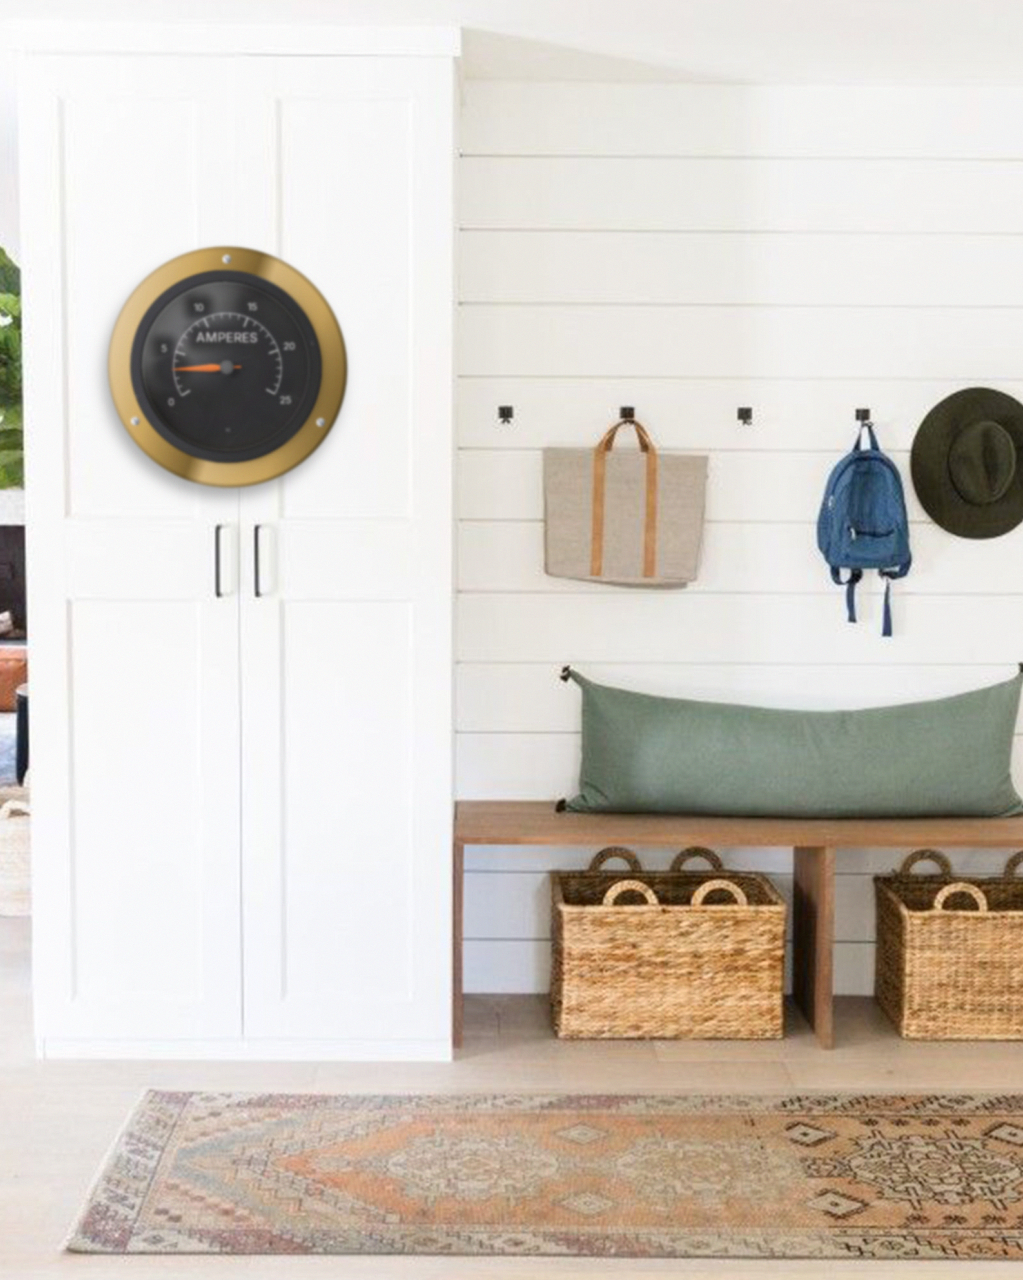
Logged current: 3 A
